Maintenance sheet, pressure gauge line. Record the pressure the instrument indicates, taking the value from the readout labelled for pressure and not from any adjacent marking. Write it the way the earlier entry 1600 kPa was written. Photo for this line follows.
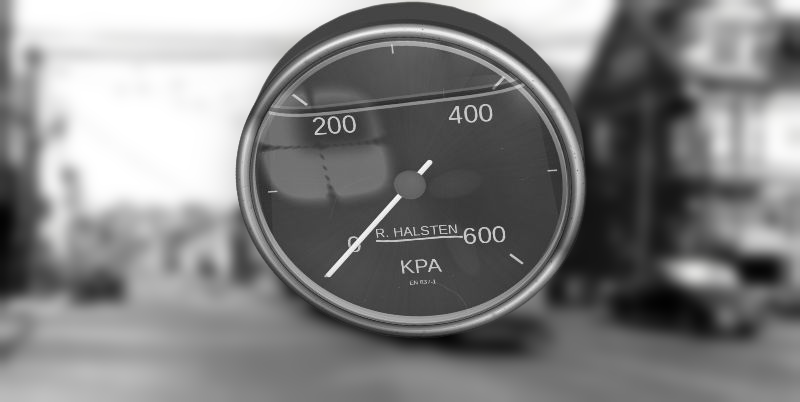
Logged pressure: 0 kPa
